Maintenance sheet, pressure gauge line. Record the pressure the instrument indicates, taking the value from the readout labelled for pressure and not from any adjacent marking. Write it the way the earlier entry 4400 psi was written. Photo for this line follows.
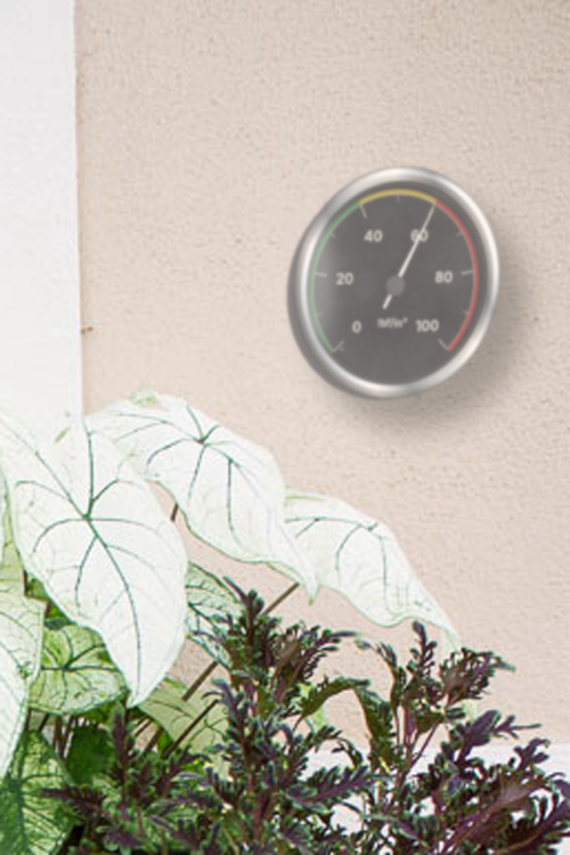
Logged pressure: 60 psi
